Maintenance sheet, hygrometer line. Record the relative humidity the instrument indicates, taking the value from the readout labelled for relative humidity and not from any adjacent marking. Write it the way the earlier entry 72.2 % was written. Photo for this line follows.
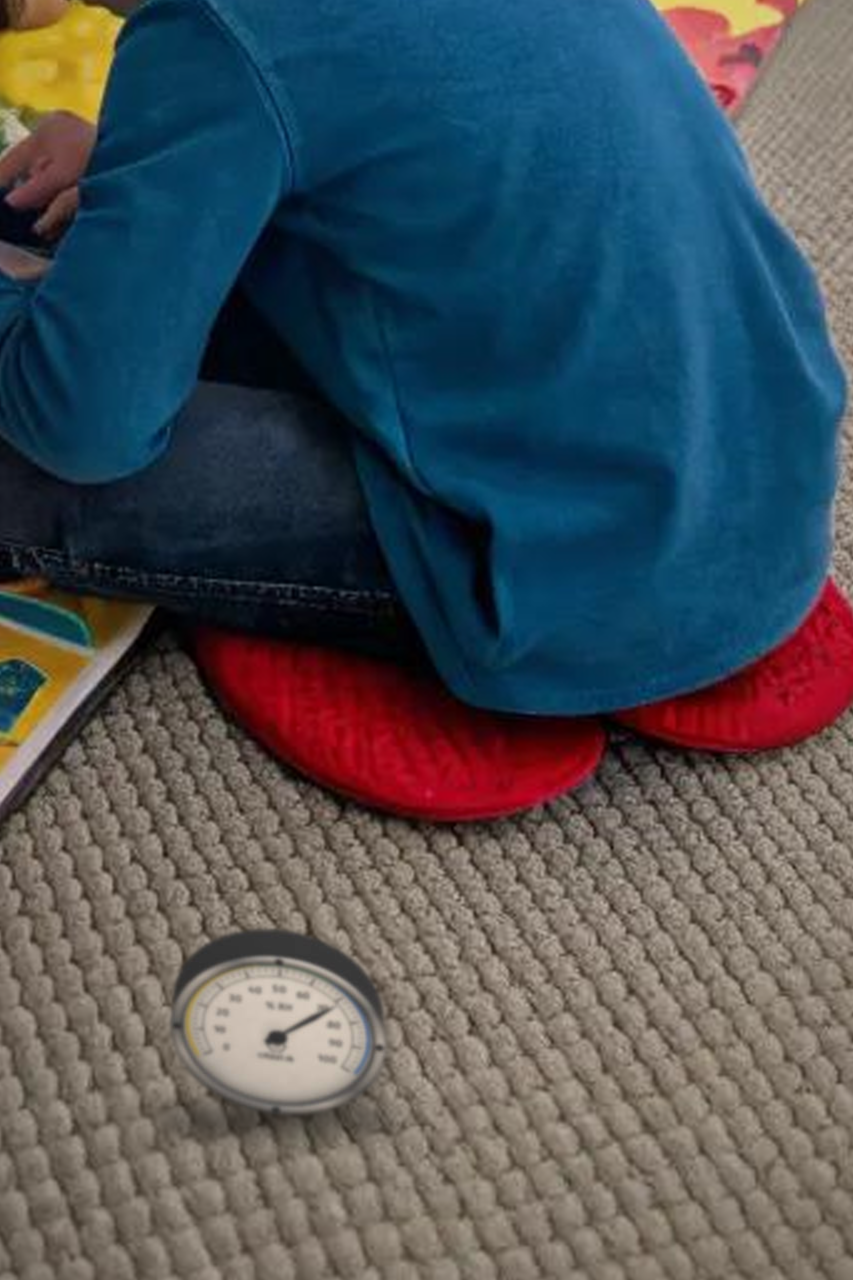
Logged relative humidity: 70 %
